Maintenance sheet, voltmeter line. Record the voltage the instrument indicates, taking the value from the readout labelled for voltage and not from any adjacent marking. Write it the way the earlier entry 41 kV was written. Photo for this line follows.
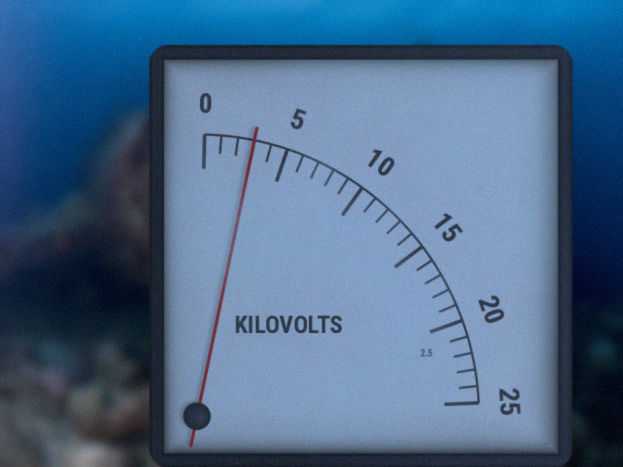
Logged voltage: 3 kV
